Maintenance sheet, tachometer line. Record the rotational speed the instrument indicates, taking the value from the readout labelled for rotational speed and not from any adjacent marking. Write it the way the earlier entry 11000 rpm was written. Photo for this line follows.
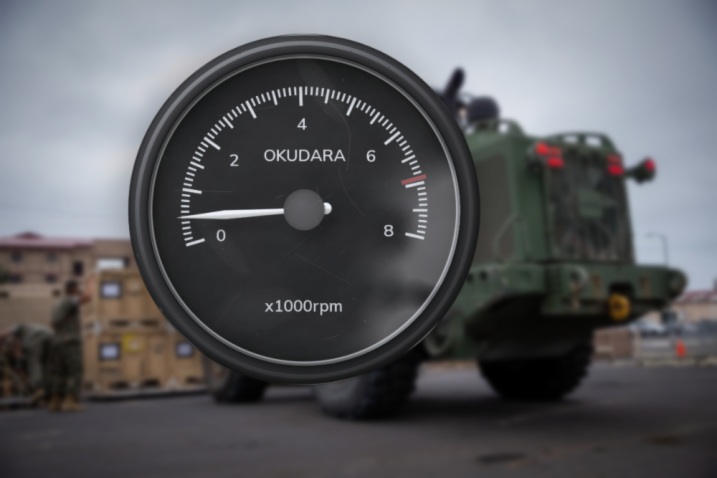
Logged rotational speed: 500 rpm
